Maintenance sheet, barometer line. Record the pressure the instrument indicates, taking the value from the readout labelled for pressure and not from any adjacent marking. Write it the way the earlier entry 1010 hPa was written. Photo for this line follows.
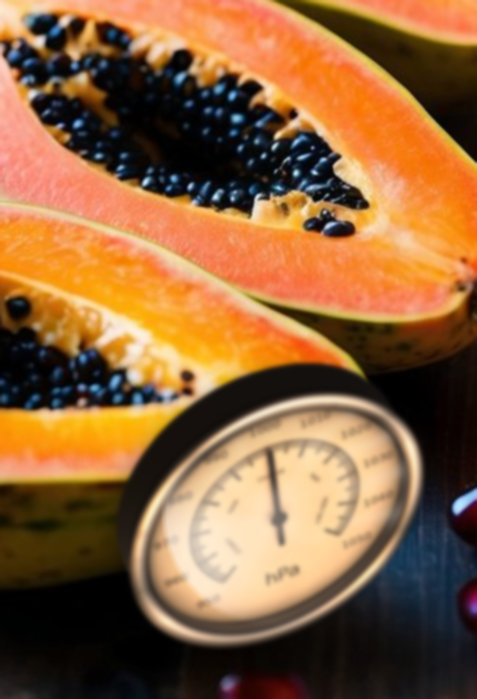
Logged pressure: 1000 hPa
